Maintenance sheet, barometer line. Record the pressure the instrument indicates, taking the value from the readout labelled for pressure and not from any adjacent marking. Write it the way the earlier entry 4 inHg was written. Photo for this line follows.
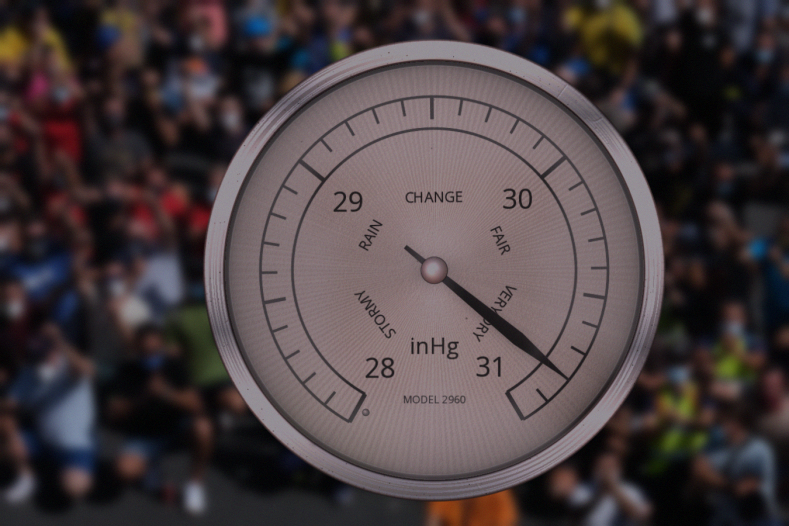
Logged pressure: 30.8 inHg
